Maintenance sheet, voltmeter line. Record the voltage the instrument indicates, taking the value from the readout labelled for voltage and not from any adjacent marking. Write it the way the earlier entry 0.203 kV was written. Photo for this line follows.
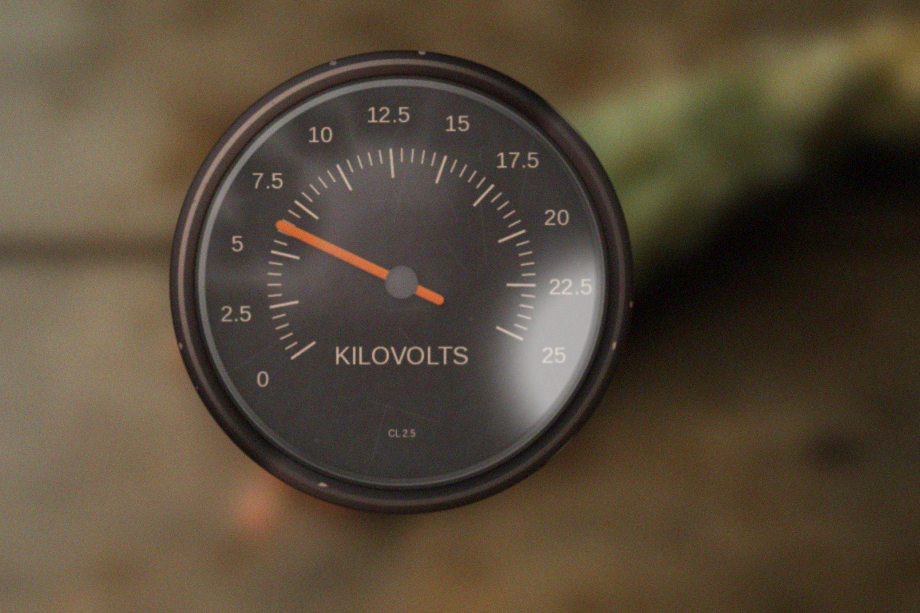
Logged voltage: 6.25 kV
